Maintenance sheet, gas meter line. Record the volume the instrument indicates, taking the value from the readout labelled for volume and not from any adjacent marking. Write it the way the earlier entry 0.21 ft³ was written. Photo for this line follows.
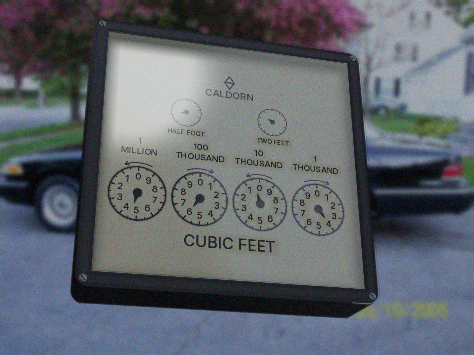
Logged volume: 460400 ft³
